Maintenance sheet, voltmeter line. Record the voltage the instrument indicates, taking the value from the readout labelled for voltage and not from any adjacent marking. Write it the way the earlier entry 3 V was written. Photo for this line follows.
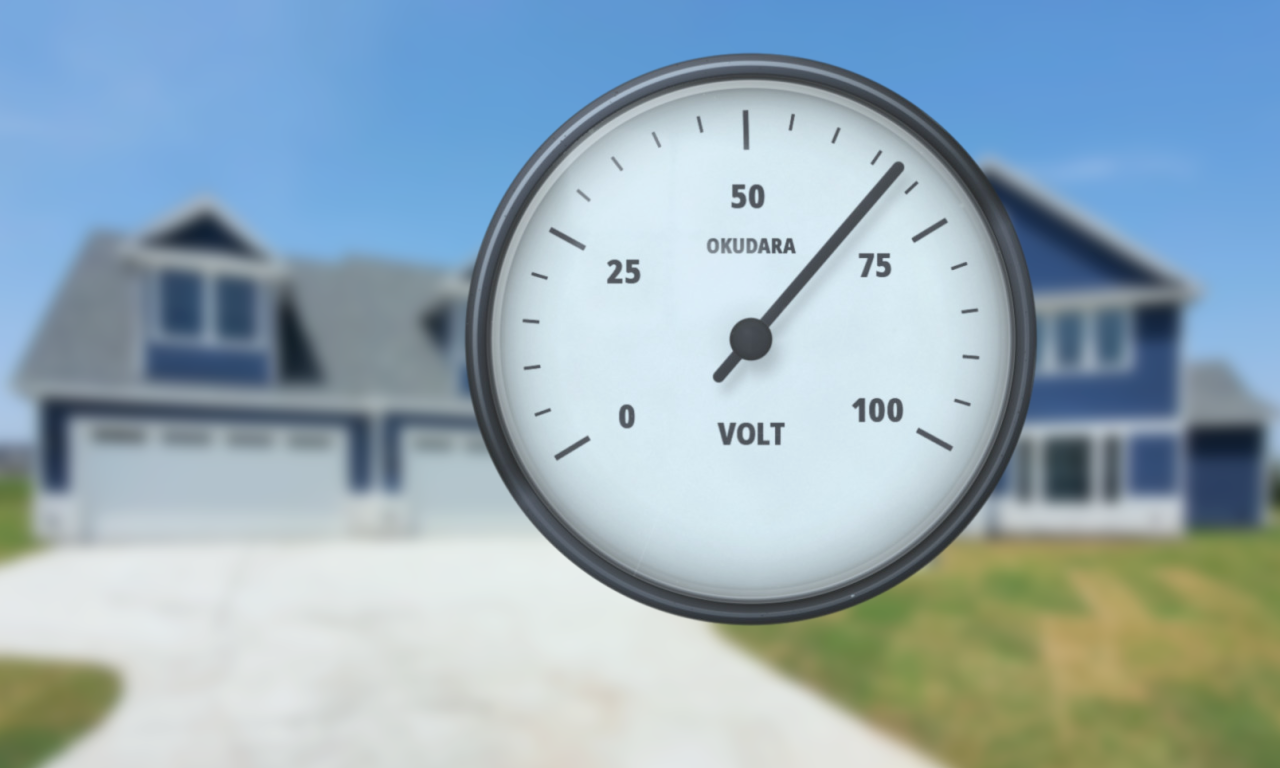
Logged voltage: 67.5 V
